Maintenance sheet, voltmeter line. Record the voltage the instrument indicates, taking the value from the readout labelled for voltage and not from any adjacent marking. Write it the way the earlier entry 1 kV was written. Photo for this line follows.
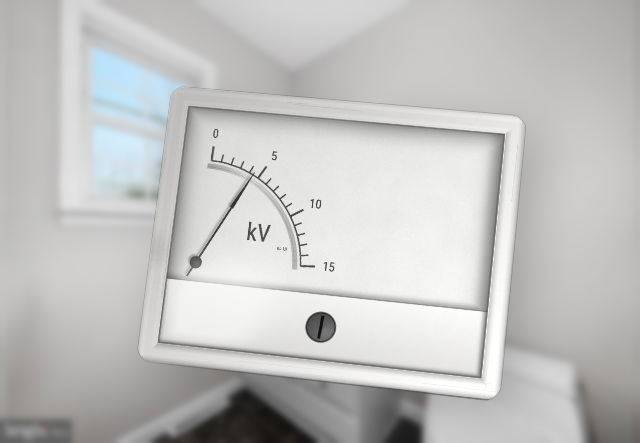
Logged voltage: 4.5 kV
